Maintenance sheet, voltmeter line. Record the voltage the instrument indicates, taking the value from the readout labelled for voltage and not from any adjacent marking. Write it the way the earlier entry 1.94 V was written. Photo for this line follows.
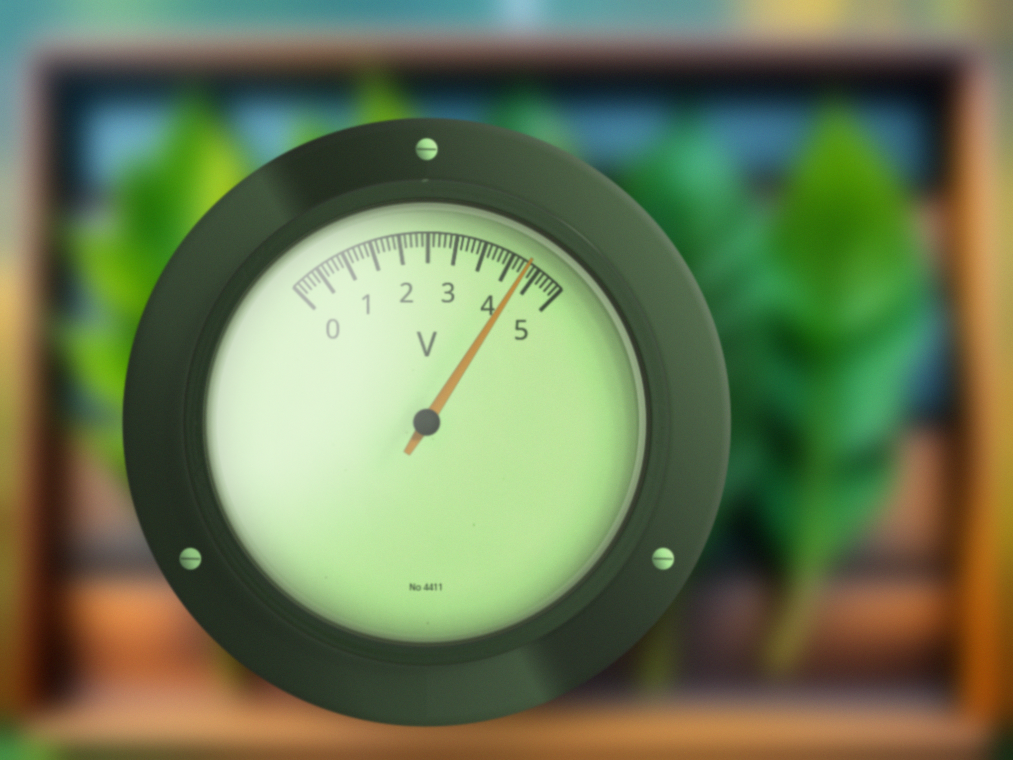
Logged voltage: 4.3 V
